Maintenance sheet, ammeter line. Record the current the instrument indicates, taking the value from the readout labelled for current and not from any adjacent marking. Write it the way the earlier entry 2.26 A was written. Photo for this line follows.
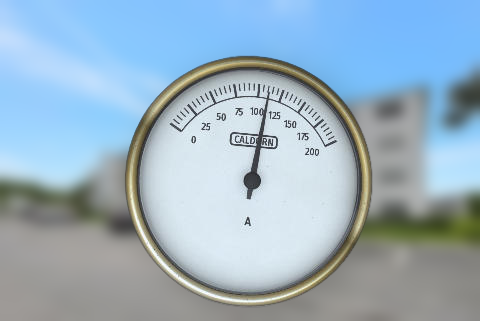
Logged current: 110 A
